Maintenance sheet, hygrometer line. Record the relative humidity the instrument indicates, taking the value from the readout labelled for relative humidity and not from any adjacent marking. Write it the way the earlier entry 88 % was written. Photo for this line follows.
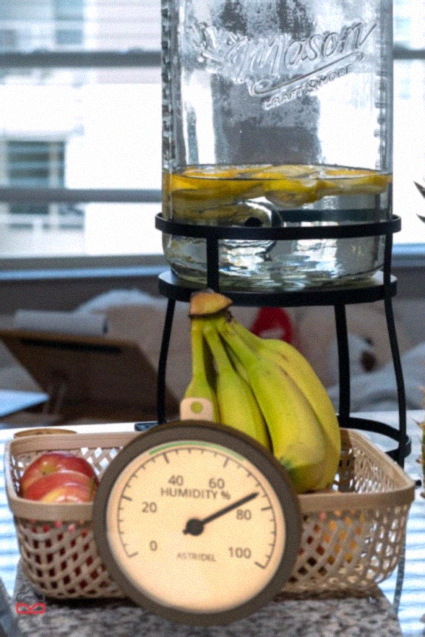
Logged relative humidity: 74 %
